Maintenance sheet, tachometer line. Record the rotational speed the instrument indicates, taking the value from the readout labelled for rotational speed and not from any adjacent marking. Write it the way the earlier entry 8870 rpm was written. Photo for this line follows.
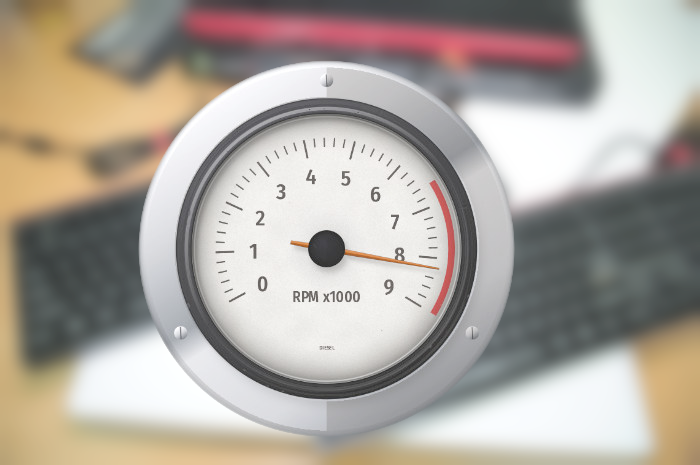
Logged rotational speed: 8200 rpm
